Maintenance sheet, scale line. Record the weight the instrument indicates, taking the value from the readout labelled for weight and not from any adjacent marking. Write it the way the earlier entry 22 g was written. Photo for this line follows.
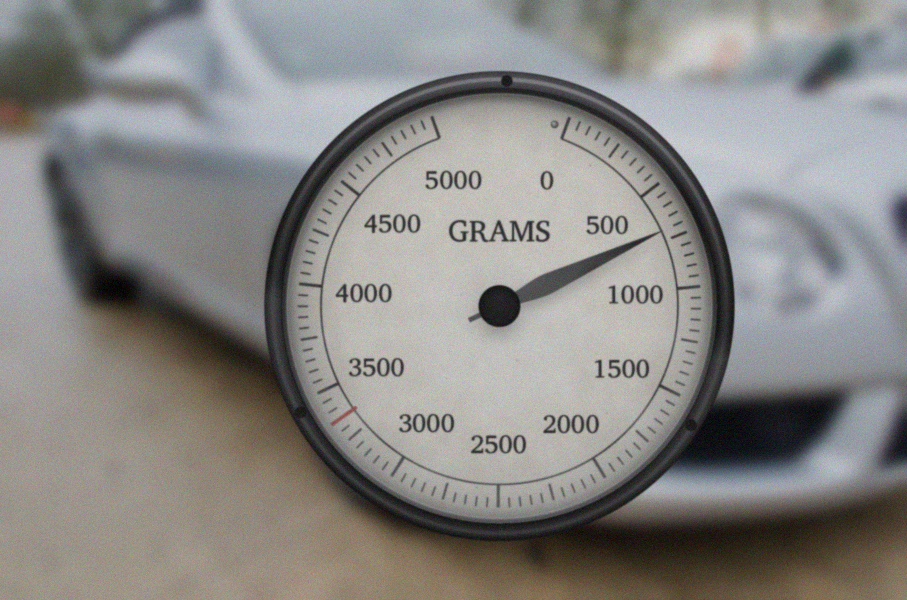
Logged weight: 700 g
